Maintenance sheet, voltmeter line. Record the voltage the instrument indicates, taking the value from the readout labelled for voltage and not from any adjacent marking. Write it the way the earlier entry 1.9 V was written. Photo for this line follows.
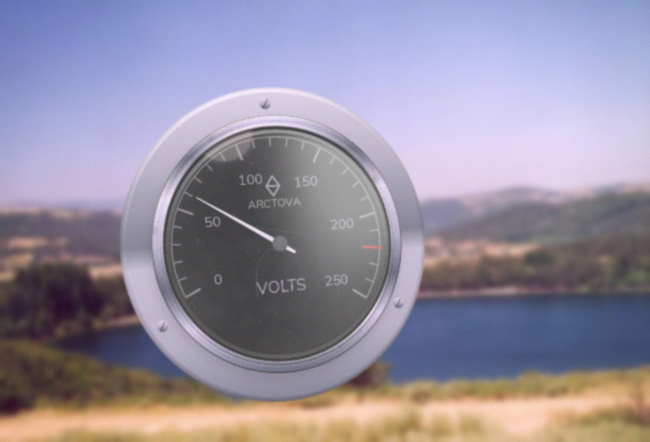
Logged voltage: 60 V
